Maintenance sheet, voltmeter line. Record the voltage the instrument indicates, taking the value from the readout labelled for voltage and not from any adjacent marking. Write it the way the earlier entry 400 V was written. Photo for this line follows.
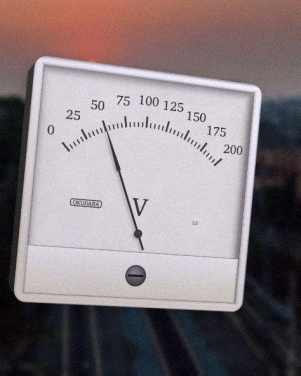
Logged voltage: 50 V
